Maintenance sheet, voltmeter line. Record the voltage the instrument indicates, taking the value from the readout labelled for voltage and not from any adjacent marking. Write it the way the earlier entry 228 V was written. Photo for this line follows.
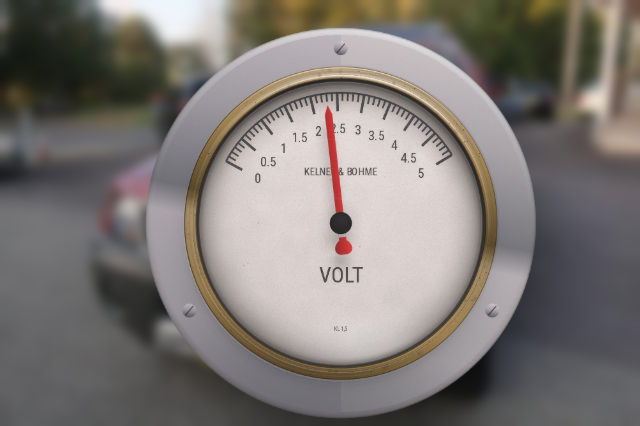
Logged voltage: 2.3 V
